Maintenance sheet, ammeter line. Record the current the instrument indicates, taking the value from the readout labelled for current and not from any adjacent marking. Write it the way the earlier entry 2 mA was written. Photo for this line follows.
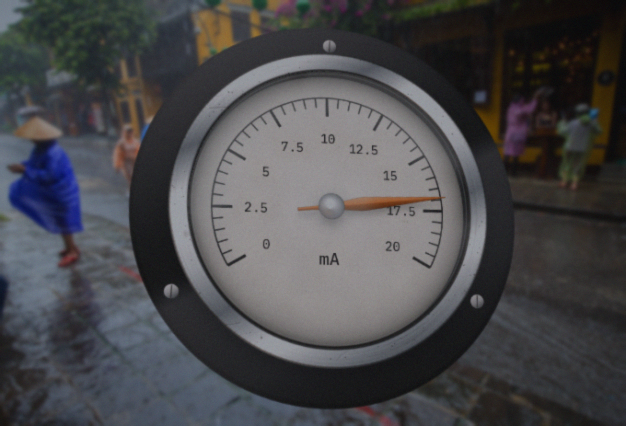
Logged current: 17 mA
